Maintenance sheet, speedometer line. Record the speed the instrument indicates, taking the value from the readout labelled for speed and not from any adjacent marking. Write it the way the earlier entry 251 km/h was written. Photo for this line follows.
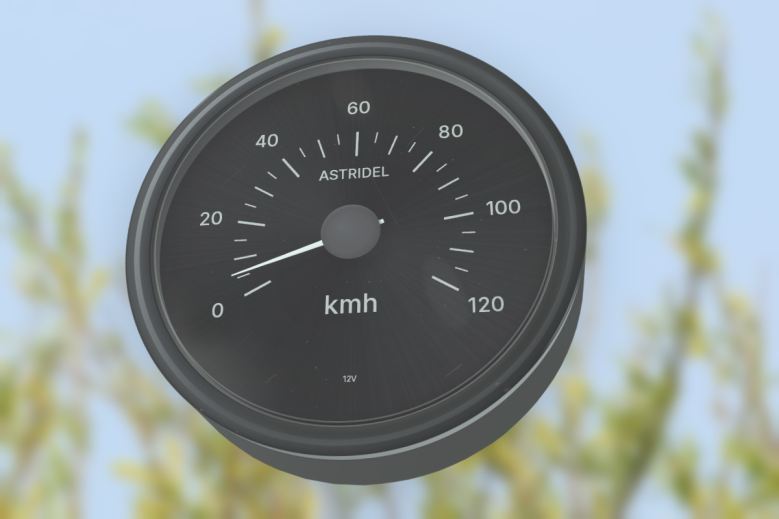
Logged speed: 5 km/h
